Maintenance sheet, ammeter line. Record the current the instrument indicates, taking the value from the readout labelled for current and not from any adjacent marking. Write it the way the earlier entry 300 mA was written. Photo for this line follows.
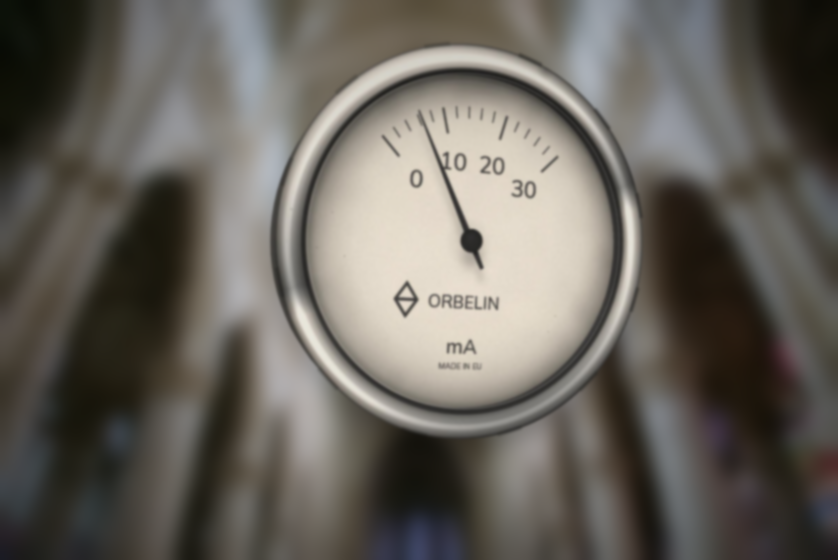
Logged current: 6 mA
